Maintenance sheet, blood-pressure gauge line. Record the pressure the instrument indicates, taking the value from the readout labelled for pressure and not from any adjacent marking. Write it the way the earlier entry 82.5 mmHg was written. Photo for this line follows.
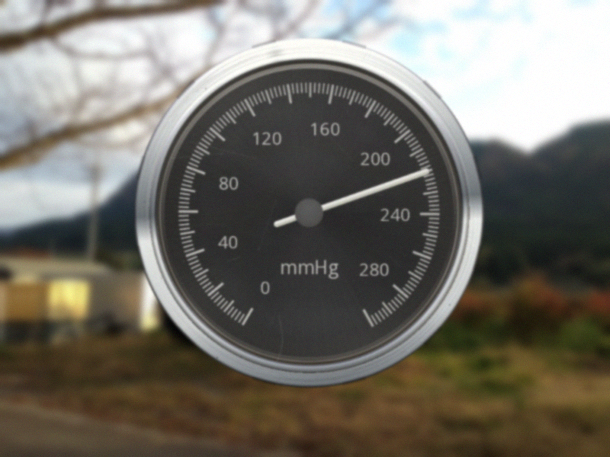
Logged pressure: 220 mmHg
